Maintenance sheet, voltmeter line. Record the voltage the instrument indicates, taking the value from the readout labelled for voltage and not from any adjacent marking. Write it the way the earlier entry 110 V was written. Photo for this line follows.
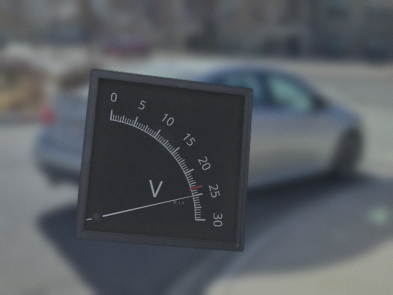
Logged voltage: 25 V
